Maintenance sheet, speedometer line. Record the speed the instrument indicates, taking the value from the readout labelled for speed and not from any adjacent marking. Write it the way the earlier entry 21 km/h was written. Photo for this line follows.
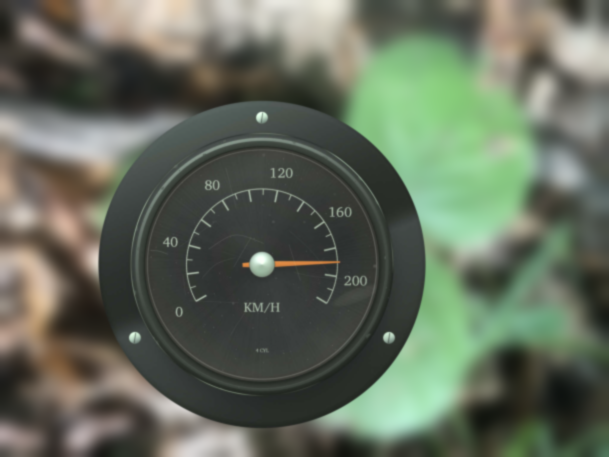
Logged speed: 190 km/h
